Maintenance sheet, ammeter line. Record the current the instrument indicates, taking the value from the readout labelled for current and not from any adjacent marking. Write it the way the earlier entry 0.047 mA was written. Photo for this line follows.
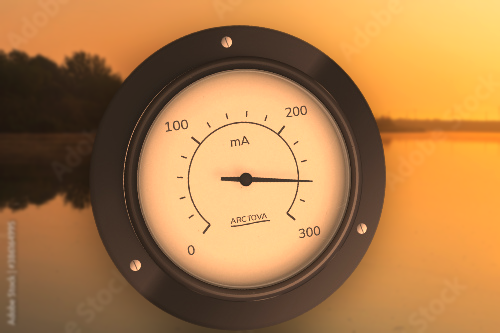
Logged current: 260 mA
